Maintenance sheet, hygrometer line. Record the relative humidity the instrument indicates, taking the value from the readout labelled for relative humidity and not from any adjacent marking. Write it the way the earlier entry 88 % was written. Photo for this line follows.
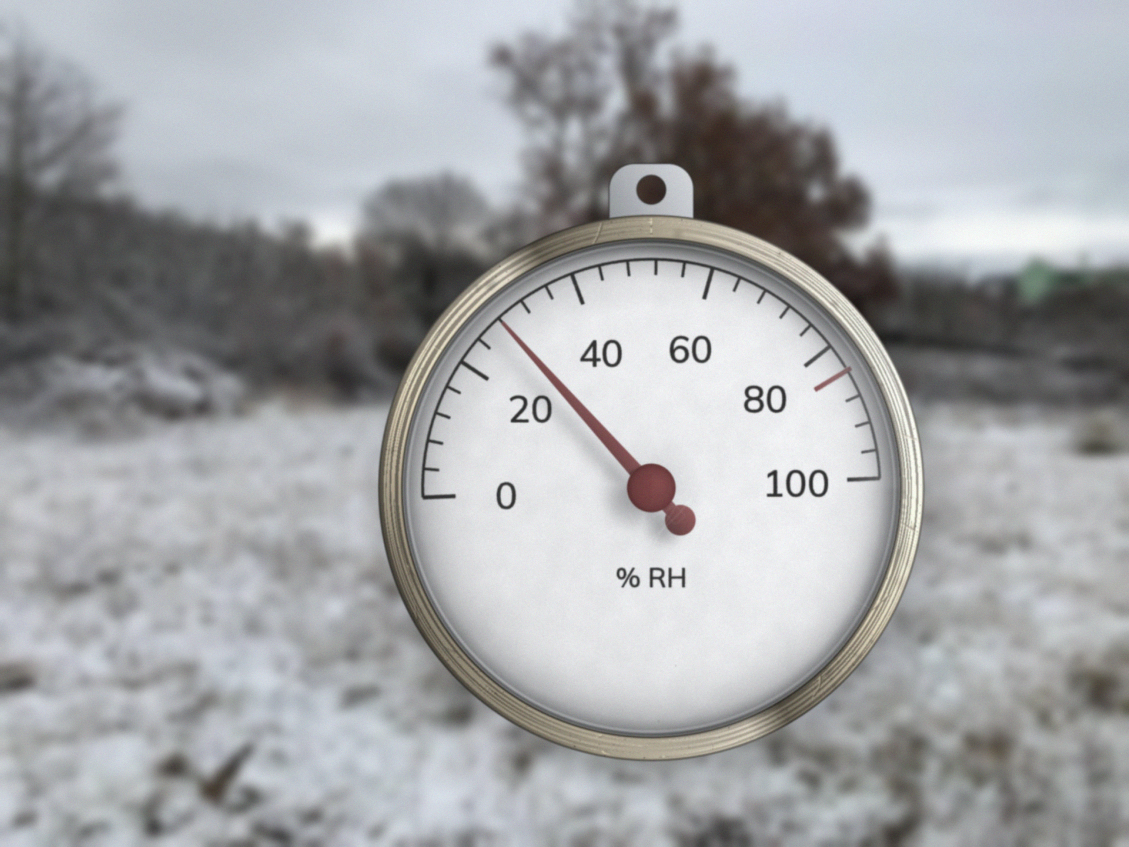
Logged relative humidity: 28 %
